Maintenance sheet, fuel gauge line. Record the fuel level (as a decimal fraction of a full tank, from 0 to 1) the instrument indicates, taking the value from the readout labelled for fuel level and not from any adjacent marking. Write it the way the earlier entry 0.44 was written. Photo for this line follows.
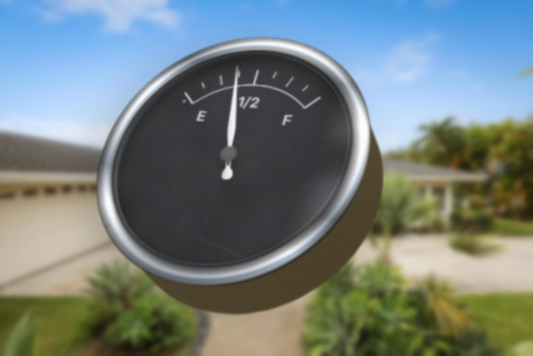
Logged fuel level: 0.375
